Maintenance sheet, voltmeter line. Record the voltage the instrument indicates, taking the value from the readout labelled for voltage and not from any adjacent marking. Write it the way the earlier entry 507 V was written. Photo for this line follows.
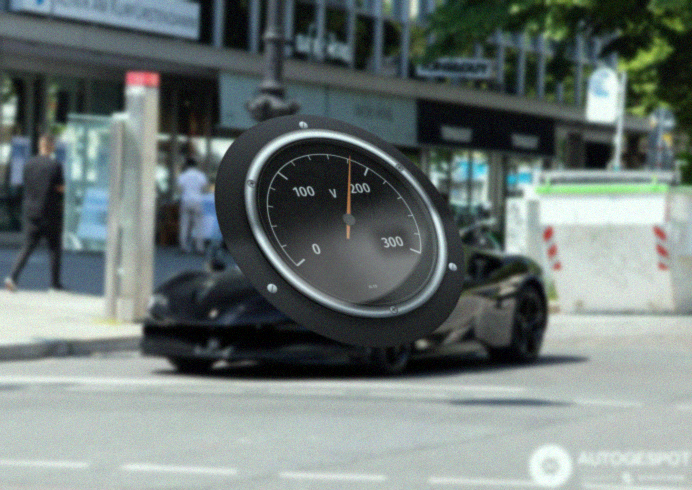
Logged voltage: 180 V
